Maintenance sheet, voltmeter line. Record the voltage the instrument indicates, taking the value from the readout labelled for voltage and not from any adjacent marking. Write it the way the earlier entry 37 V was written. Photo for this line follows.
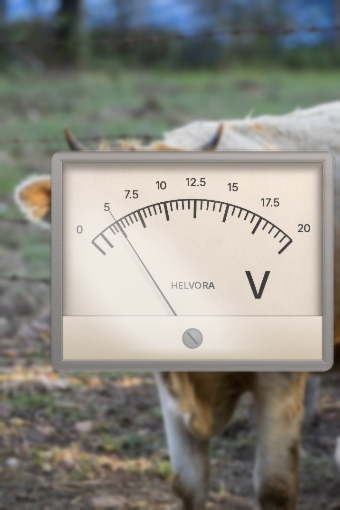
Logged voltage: 5 V
